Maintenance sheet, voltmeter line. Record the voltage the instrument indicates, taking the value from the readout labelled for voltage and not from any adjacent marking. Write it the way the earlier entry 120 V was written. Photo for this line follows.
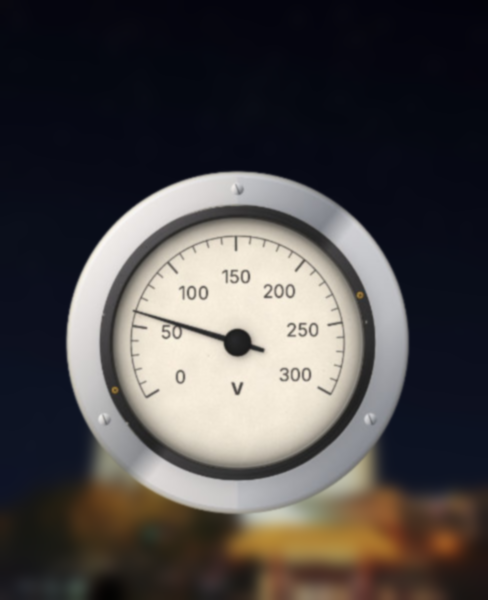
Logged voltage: 60 V
